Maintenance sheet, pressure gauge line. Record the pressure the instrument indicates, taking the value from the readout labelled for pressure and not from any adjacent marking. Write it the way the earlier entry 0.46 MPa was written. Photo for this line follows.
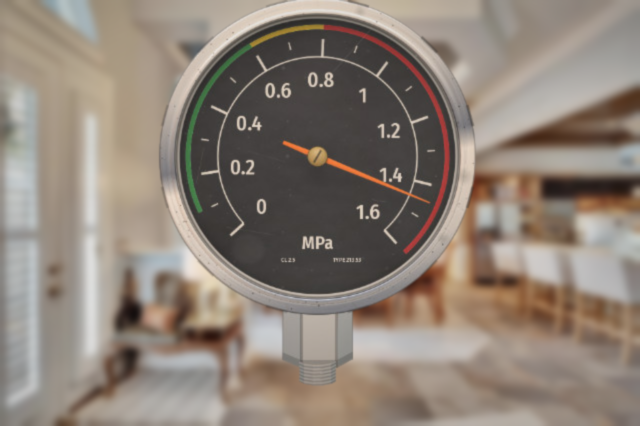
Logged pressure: 1.45 MPa
